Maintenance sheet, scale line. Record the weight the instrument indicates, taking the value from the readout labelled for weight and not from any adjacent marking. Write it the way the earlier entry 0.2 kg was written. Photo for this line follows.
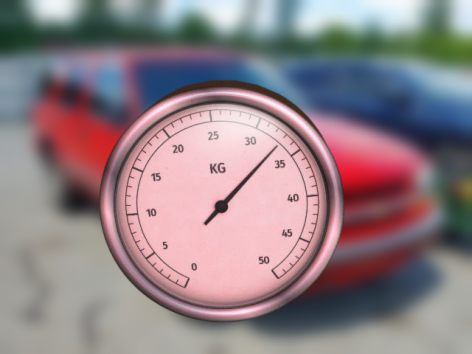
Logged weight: 33 kg
